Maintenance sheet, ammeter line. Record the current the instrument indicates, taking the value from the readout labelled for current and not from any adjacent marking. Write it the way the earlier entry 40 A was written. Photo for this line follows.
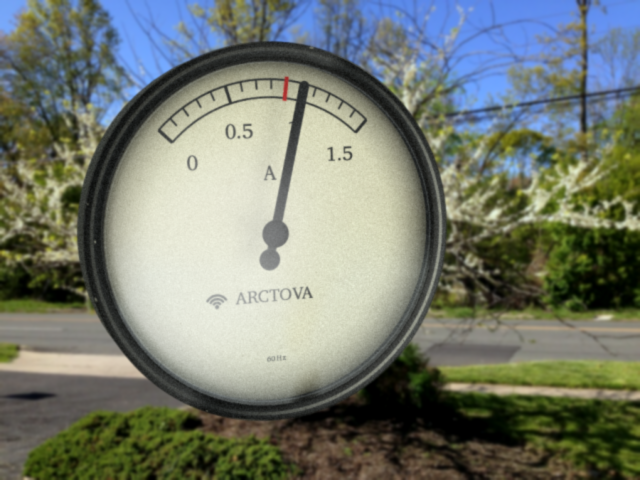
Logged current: 1 A
